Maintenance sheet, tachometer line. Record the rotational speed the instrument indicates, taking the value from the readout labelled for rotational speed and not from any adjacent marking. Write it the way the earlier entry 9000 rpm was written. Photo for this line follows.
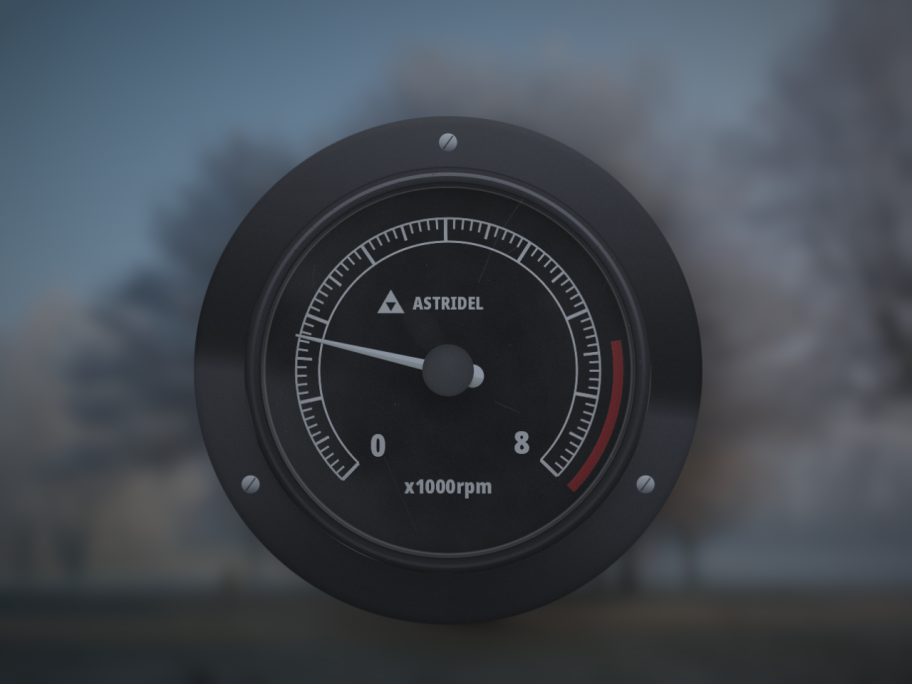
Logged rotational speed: 1750 rpm
